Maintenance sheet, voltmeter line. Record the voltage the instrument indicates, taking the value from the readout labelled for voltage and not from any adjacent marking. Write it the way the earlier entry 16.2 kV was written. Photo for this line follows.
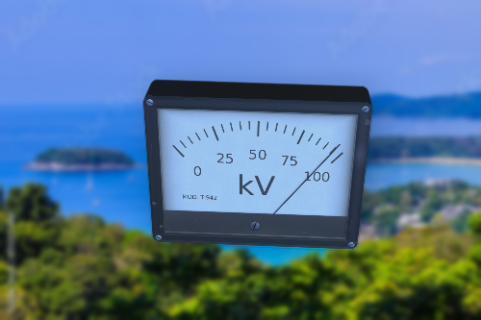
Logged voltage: 95 kV
